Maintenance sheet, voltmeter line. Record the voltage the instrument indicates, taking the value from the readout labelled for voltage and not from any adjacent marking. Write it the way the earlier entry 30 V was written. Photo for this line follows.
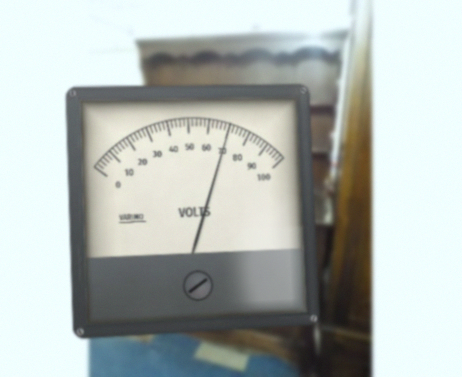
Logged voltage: 70 V
